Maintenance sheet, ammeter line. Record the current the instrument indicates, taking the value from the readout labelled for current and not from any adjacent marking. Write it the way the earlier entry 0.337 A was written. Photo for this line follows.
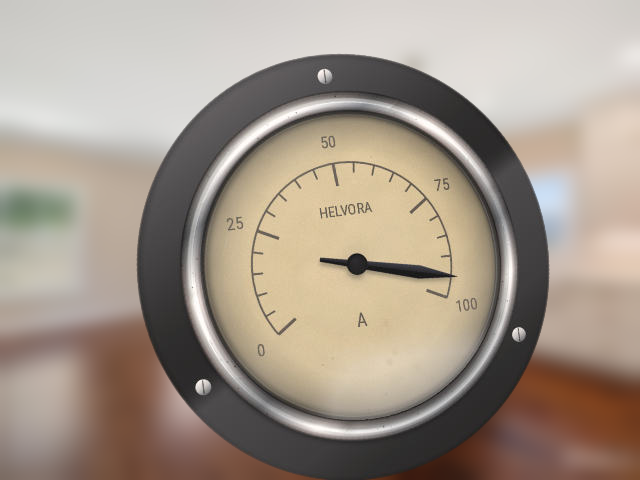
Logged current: 95 A
